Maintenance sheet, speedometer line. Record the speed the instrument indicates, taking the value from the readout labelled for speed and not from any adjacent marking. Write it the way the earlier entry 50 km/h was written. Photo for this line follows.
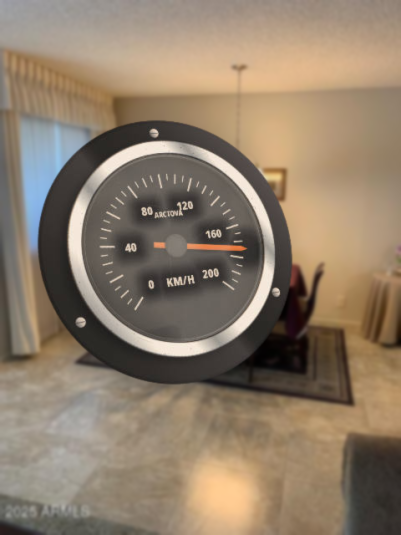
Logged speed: 175 km/h
